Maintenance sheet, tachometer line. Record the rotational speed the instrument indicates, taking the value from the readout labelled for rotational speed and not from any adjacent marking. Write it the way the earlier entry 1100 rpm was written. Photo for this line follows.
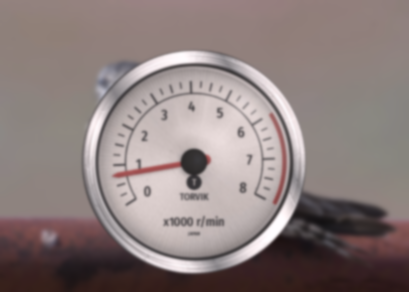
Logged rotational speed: 750 rpm
